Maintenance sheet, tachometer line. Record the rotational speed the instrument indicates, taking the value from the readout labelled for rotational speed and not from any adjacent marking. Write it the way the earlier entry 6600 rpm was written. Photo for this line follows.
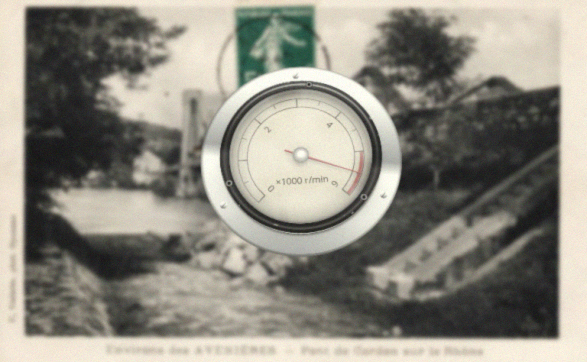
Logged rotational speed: 5500 rpm
